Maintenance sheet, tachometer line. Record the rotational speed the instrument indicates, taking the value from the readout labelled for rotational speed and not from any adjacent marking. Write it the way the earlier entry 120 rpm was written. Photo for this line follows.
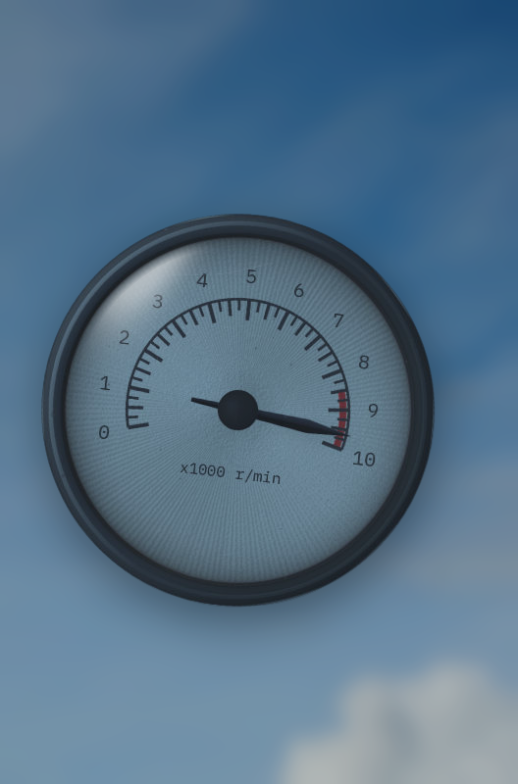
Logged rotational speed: 9625 rpm
